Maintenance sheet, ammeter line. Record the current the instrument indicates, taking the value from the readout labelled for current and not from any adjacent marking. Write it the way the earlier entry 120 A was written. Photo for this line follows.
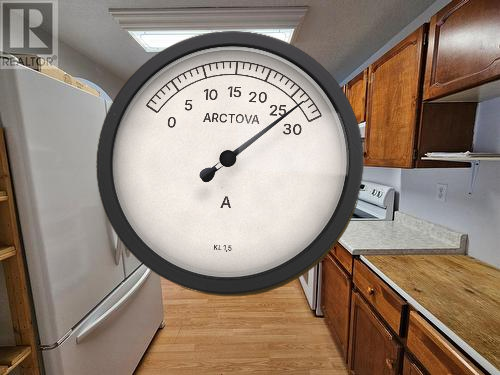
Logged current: 27 A
